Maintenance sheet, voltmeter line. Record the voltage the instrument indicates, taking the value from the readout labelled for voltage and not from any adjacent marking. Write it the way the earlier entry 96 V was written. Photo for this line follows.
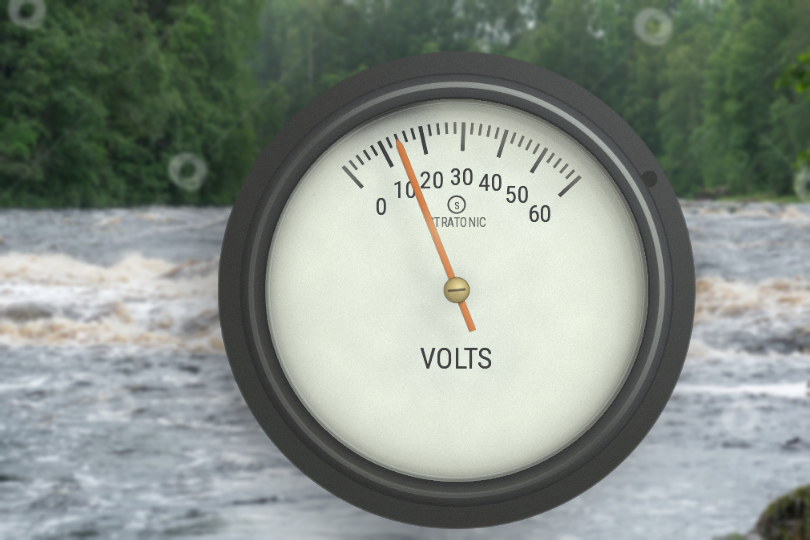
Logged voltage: 14 V
